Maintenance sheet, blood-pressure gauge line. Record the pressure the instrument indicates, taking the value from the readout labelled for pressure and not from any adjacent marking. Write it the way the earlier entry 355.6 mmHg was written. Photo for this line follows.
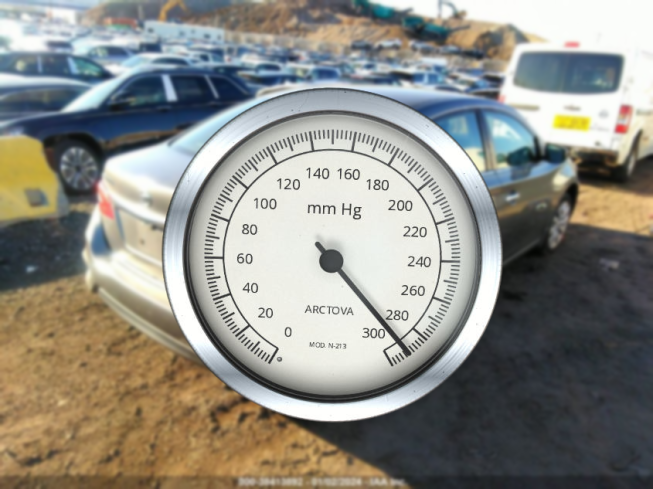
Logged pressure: 290 mmHg
